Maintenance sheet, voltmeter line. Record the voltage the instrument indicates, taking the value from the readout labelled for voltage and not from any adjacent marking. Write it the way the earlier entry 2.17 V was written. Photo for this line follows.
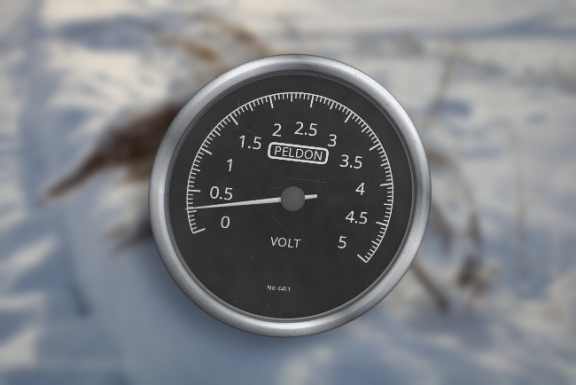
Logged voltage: 0.3 V
